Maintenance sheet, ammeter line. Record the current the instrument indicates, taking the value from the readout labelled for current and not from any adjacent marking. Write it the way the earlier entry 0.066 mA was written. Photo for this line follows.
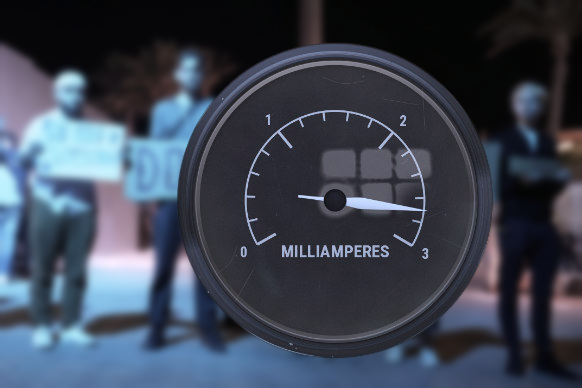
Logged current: 2.7 mA
